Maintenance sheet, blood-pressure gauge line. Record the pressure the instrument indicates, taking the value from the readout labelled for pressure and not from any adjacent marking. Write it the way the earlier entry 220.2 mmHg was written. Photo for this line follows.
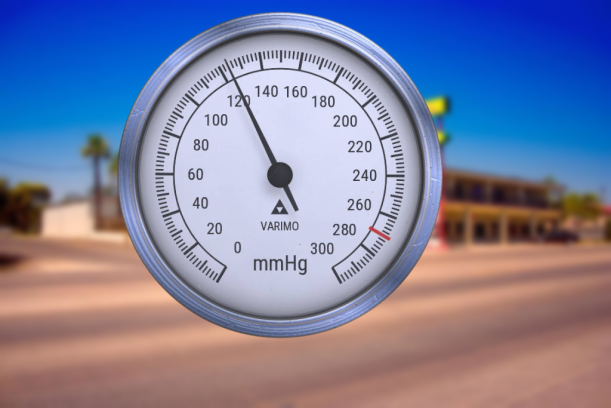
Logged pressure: 124 mmHg
